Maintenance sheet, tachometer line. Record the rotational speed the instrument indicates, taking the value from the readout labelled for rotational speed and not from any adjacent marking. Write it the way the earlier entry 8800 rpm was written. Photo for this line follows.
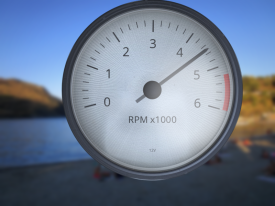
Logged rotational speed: 4500 rpm
